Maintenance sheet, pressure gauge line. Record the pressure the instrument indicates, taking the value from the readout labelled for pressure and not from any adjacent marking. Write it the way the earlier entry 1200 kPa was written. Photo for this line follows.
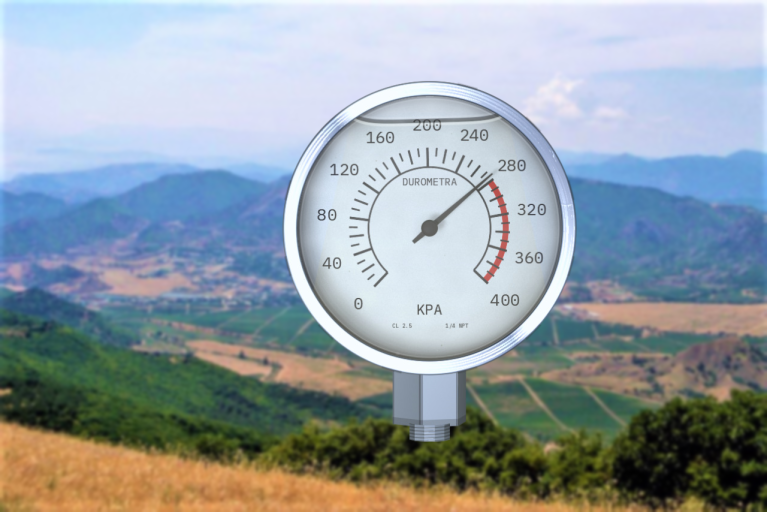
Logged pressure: 275 kPa
